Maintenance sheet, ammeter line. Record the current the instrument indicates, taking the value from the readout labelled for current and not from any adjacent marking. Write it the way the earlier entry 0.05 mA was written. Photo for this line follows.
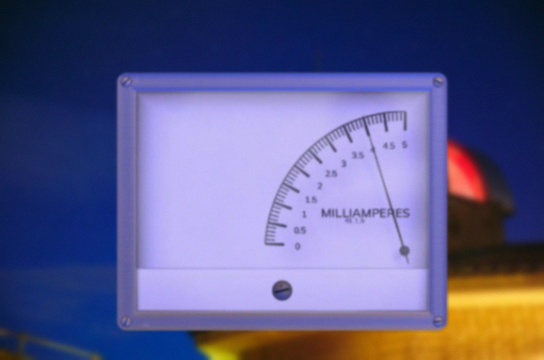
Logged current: 4 mA
